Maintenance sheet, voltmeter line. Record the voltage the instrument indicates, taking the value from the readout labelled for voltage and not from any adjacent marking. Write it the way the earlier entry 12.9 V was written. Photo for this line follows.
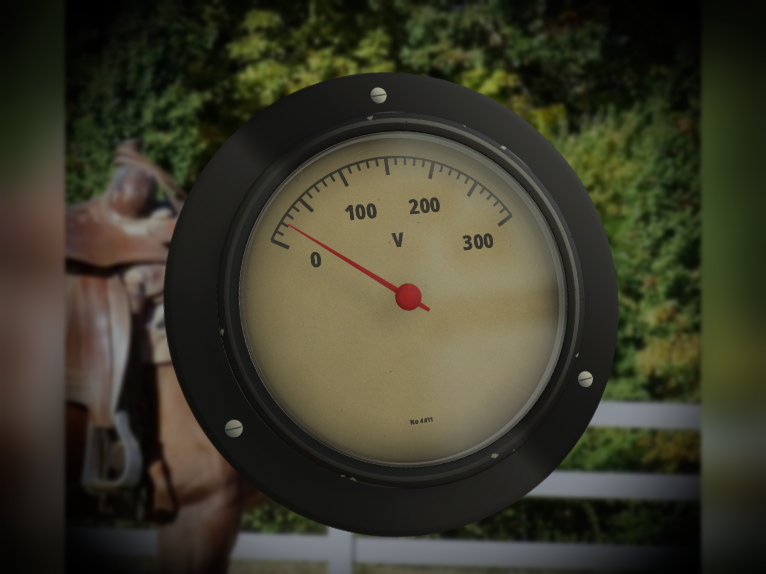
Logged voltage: 20 V
